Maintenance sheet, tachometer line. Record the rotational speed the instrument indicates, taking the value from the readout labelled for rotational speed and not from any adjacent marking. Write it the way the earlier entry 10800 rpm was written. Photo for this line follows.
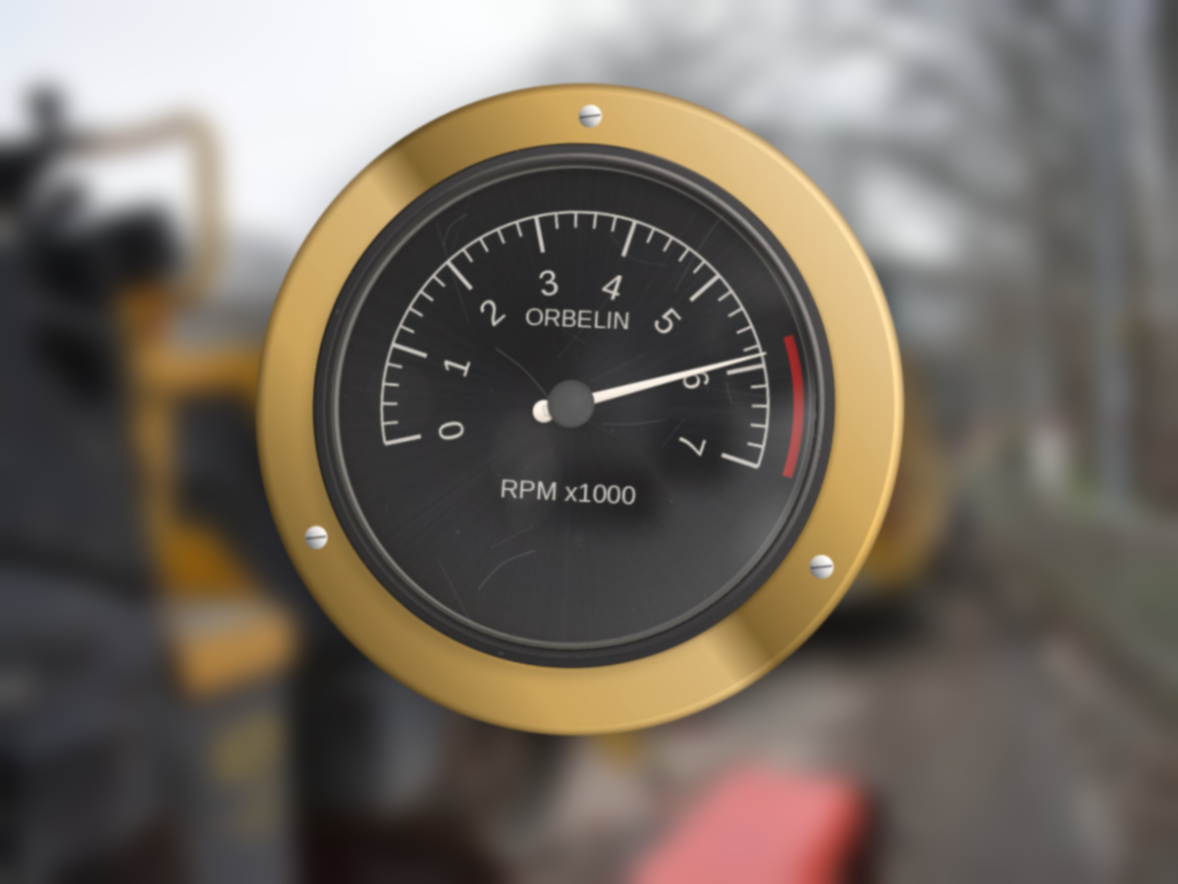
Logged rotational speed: 5900 rpm
